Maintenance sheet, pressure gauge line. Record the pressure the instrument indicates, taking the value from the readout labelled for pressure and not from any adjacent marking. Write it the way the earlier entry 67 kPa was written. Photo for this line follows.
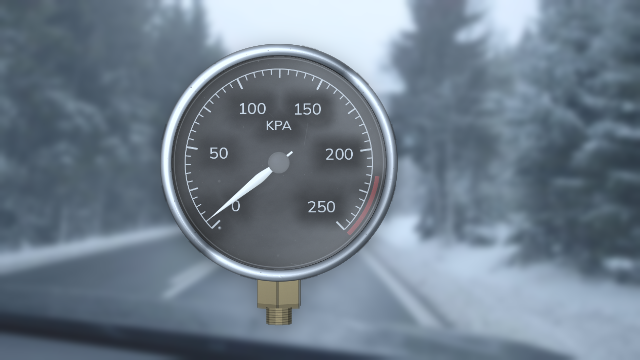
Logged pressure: 5 kPa
